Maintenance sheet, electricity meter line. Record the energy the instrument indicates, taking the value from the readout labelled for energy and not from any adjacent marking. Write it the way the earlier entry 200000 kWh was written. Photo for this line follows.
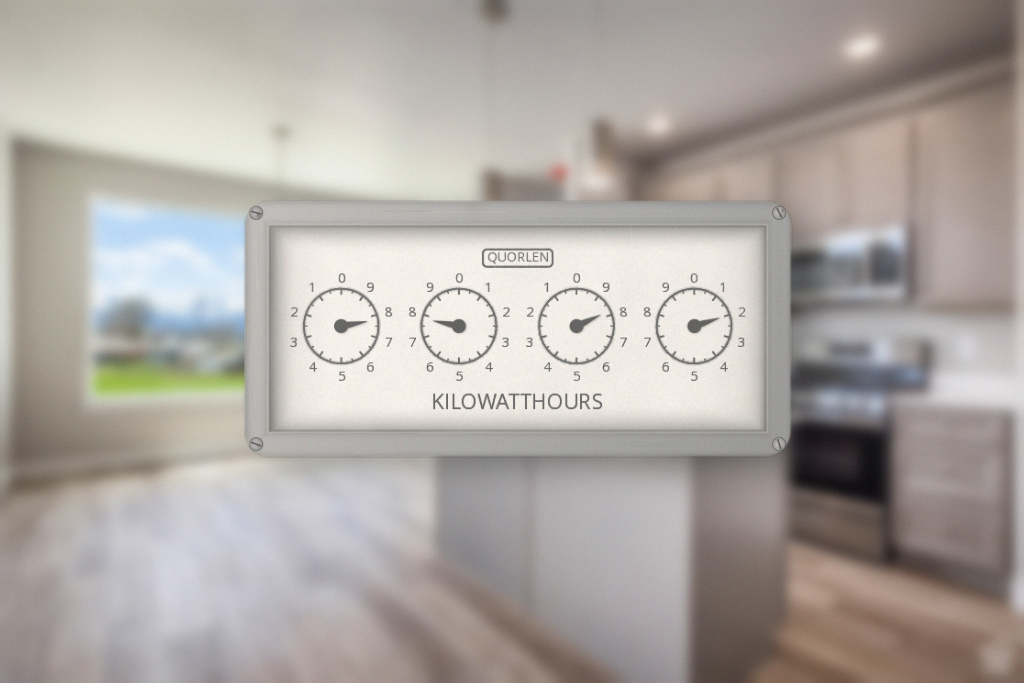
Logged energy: 7782 kWh
